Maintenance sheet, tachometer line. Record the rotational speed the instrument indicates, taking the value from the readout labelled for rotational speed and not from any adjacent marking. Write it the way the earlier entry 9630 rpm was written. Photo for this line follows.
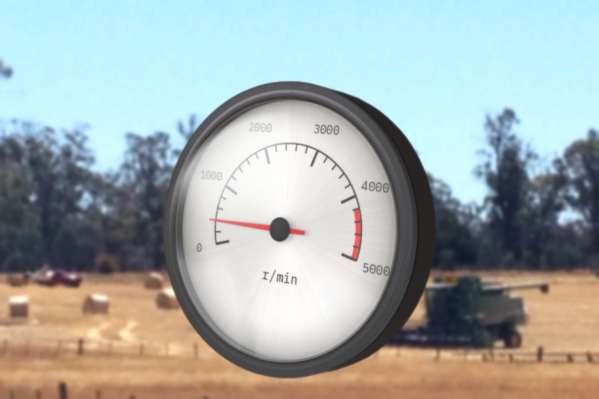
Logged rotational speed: 400 rpm
